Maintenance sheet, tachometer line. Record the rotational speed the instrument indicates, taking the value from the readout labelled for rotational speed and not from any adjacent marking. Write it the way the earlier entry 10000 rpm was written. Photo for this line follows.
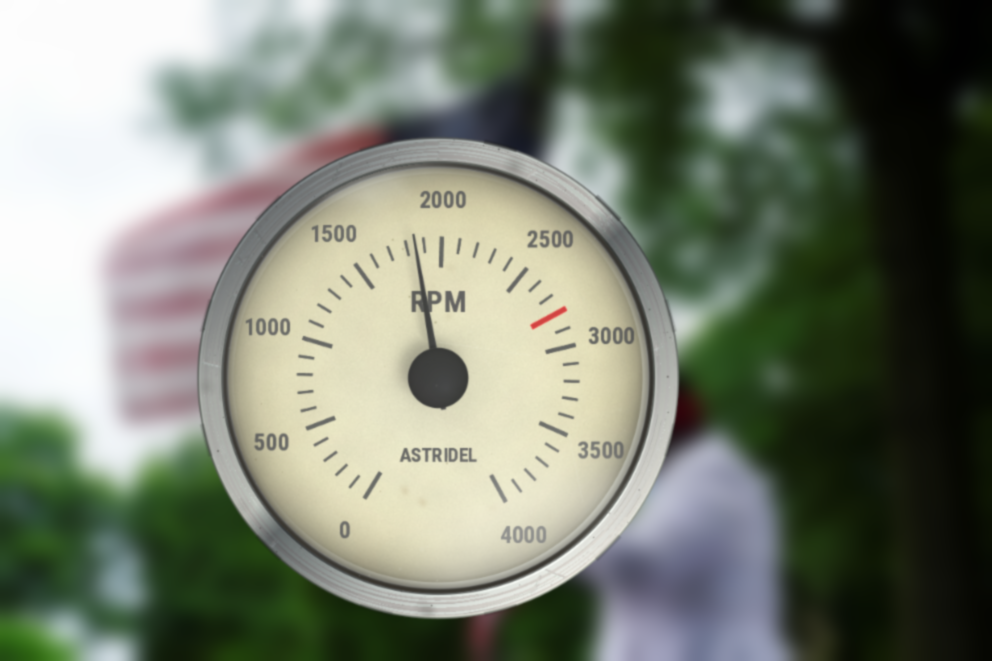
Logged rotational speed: 1850 rpm
